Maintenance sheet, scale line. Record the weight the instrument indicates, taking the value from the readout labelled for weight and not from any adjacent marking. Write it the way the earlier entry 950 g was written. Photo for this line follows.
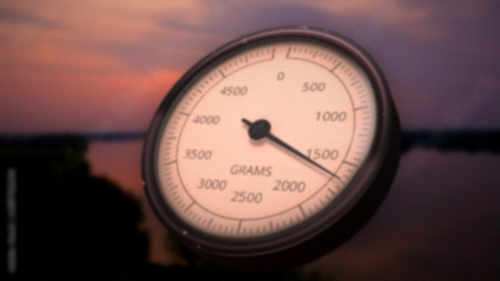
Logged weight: 1650 g
